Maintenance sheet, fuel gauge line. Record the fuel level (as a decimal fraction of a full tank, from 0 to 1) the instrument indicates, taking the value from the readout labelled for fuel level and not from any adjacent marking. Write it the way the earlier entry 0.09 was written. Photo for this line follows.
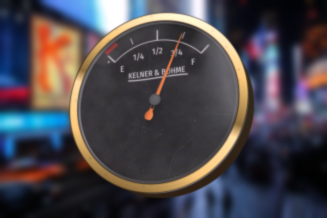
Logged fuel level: 0.75
